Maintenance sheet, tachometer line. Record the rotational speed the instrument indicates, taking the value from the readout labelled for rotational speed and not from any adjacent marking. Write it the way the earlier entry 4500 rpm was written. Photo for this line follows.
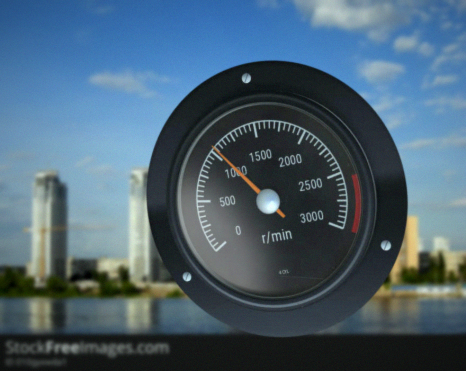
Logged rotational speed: 1050 rpm
